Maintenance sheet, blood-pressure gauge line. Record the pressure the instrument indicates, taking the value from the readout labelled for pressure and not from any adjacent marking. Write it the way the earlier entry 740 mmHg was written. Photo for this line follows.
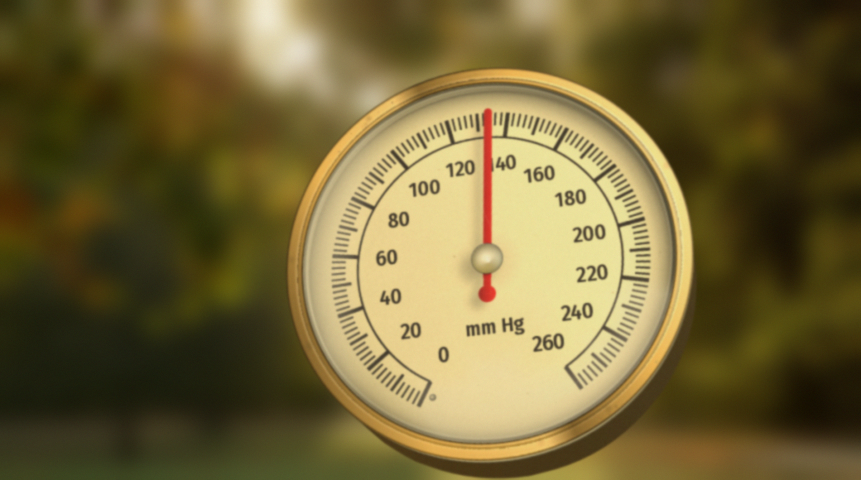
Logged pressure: 134 mmHg
